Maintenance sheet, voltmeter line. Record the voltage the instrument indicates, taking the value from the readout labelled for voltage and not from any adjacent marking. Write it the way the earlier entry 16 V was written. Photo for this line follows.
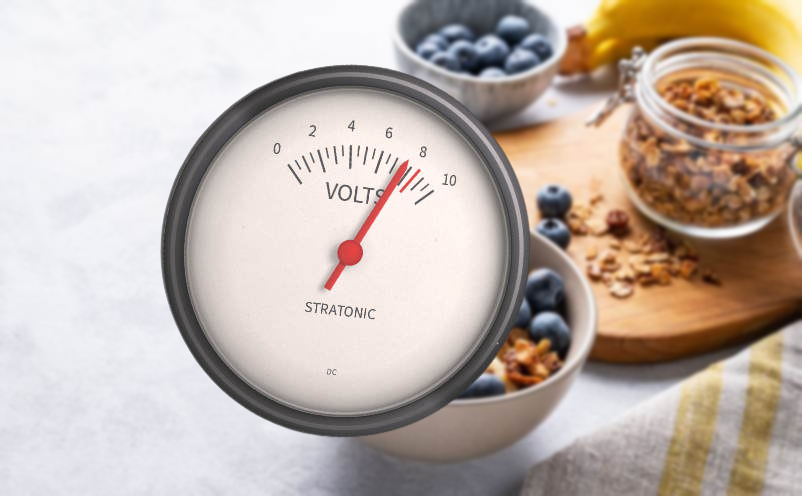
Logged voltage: 7.5 V
